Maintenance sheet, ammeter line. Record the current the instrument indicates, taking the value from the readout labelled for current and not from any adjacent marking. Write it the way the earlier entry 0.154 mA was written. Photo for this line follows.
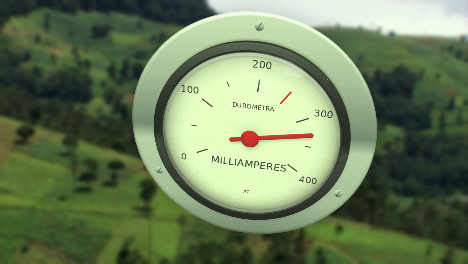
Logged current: 325 mA
